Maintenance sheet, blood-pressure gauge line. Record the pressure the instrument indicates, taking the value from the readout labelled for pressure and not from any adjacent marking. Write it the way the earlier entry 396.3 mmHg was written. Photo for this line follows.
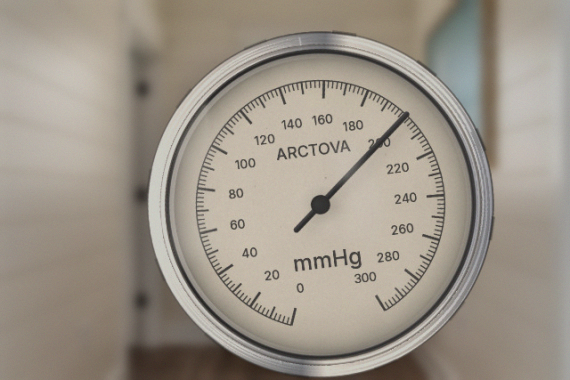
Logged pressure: 200 mmHg
